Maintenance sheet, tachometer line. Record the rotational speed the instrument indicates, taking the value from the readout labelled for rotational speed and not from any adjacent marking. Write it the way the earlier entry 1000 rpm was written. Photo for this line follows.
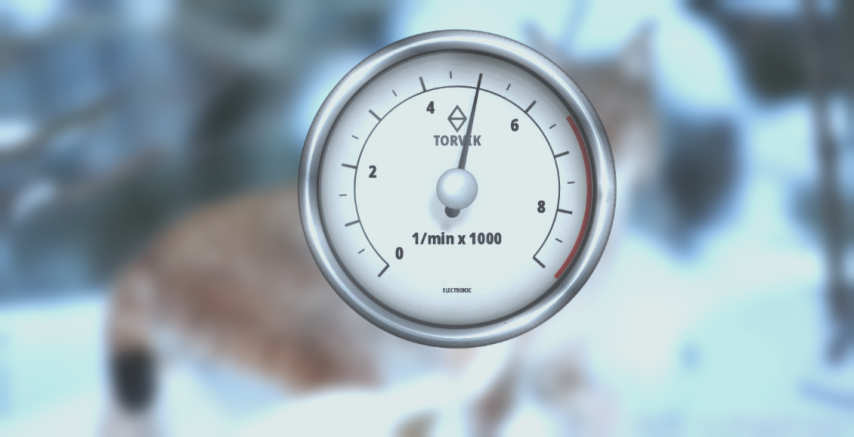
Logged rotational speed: 5000 rpm
